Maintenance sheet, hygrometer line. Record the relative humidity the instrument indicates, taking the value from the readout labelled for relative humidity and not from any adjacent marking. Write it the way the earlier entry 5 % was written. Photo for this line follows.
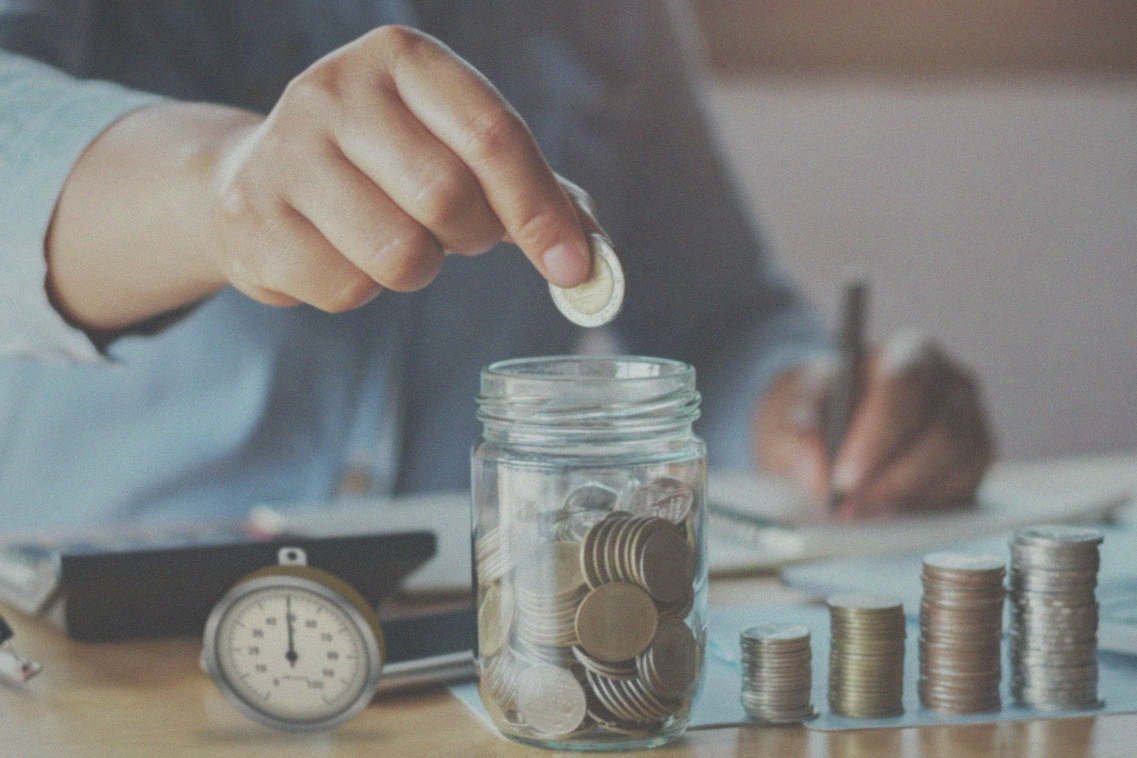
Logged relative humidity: 50 %
